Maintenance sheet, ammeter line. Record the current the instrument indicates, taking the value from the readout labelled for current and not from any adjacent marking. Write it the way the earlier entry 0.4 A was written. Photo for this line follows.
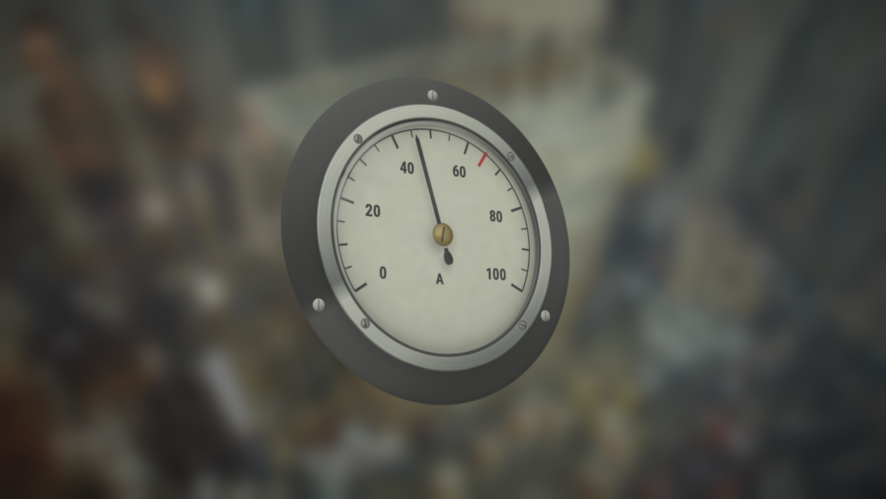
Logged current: 45 A
